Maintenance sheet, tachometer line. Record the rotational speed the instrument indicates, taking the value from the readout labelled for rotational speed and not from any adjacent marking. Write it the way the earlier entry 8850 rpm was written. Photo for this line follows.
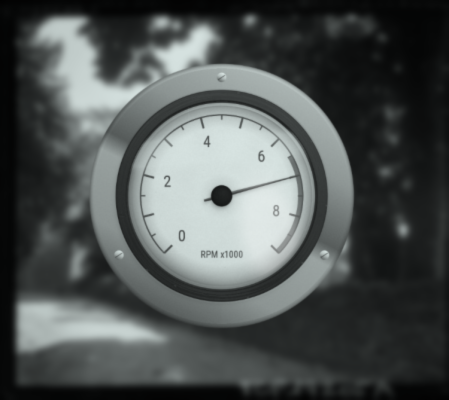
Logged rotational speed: 7000 rpm
